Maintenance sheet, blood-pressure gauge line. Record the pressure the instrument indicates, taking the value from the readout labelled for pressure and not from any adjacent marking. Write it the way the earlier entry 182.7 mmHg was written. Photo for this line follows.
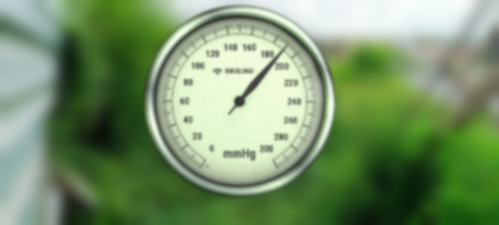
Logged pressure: 190 mmHg
